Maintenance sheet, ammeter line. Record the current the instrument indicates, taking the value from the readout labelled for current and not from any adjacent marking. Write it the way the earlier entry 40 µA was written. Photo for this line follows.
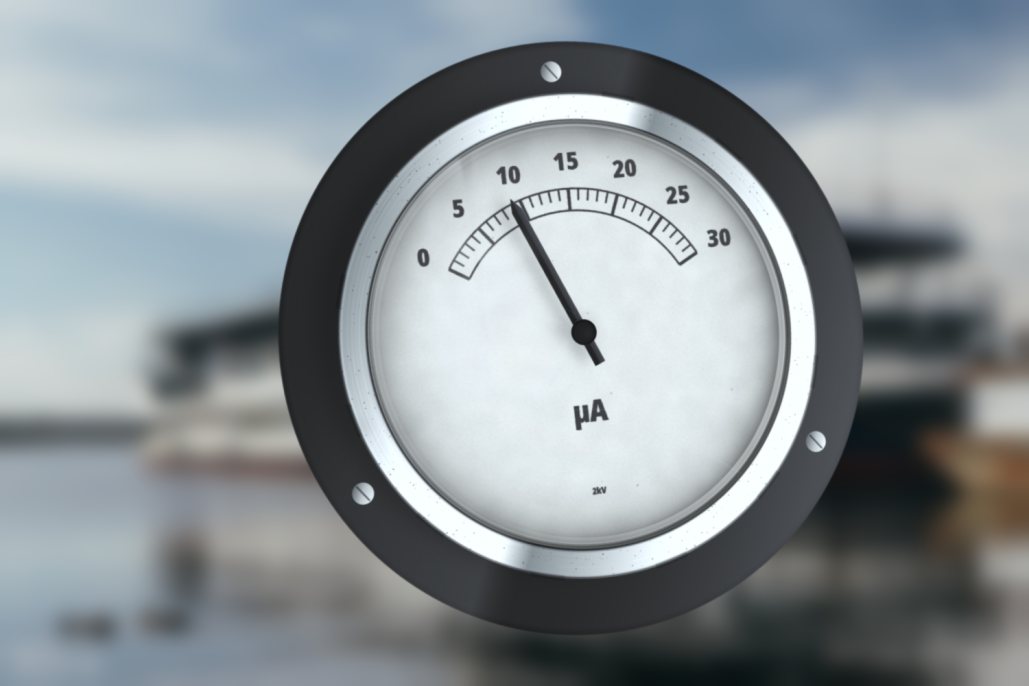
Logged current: 9 µA
